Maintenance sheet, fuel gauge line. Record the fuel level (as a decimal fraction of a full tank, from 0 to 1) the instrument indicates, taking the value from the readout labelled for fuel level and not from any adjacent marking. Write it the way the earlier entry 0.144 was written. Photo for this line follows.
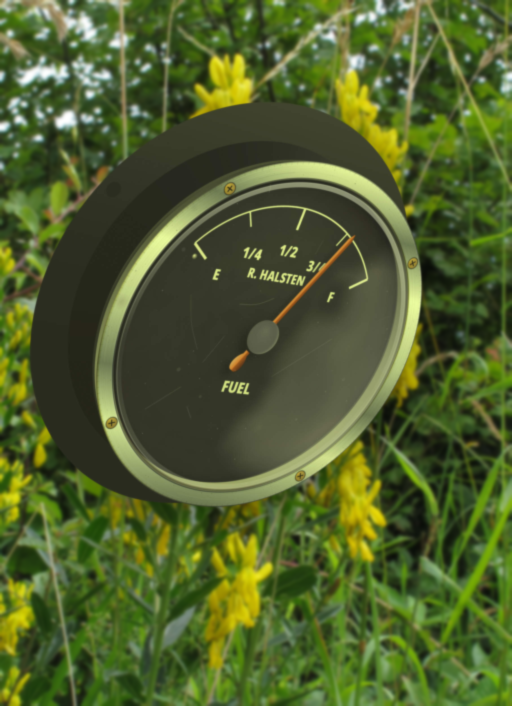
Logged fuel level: 0.75
